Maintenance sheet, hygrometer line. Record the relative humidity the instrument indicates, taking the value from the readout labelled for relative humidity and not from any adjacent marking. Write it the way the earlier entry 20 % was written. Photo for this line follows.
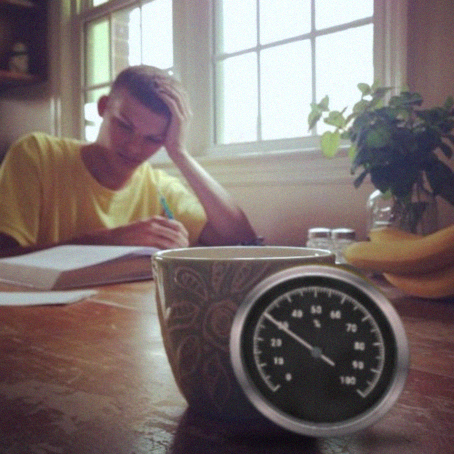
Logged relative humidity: 30 %
